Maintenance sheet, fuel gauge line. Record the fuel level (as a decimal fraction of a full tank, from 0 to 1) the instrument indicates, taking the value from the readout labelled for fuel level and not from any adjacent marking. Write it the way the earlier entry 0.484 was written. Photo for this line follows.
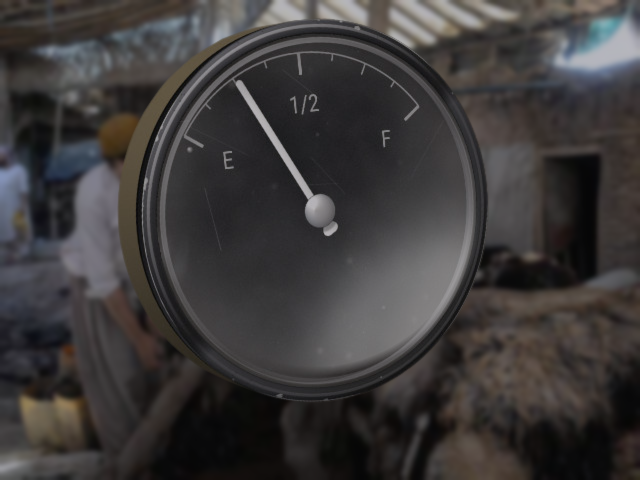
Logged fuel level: 0.25
